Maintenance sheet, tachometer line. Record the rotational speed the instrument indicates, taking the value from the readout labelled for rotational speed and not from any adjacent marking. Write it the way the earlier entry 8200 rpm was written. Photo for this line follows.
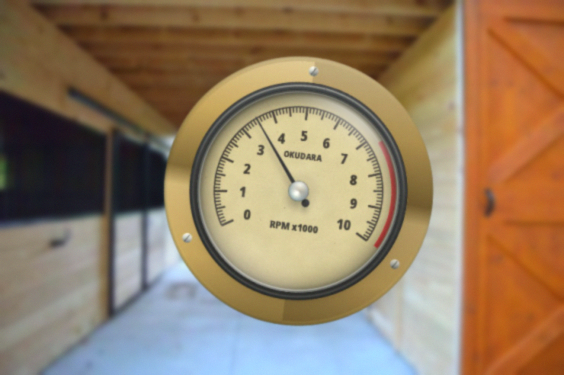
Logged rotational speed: 3500 rpm
